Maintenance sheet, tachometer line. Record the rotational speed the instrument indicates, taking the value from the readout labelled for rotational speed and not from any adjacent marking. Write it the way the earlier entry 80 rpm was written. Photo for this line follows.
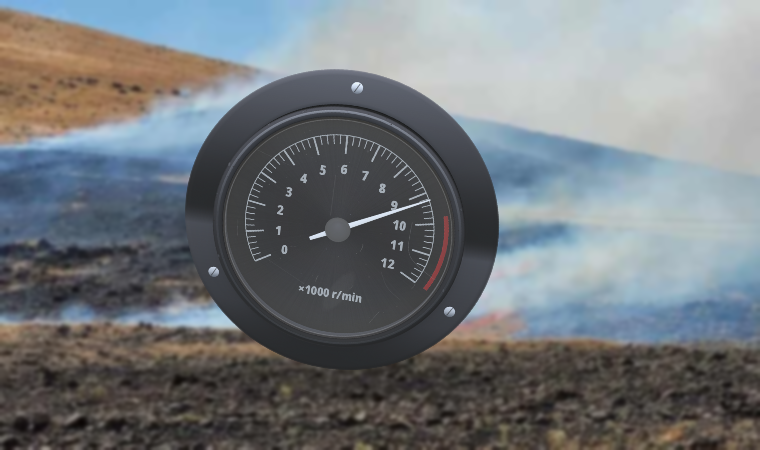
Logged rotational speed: 9200 rpm
